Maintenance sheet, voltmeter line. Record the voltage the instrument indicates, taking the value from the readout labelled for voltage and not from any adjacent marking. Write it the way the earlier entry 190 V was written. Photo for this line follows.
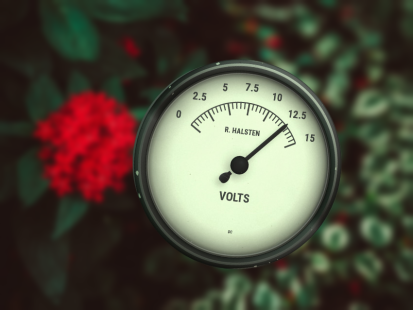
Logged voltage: 12.5 V
